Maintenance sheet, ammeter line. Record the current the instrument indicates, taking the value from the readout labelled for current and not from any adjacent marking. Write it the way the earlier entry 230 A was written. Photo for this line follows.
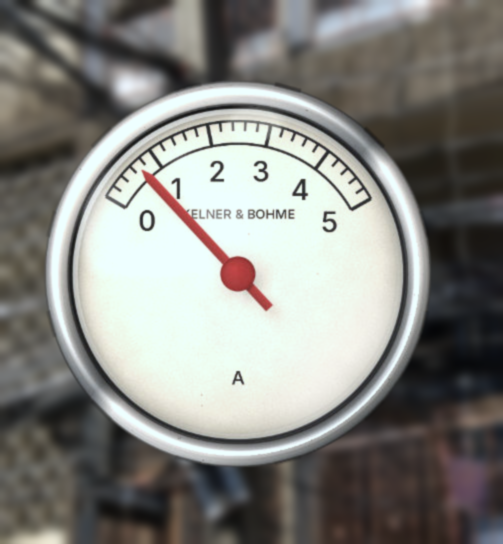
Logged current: 0.7 A
